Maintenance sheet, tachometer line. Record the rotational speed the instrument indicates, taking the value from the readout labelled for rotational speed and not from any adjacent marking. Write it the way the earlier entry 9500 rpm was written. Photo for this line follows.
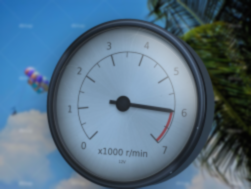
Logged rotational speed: 6000 rpm
